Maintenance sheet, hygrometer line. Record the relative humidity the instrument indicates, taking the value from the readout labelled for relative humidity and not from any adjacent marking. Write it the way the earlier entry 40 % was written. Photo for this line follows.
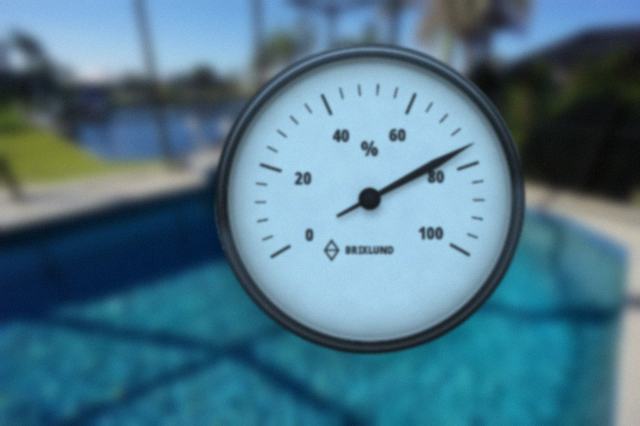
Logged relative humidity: 76 %
